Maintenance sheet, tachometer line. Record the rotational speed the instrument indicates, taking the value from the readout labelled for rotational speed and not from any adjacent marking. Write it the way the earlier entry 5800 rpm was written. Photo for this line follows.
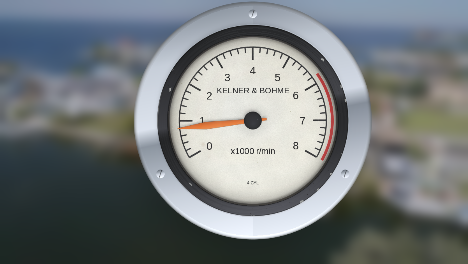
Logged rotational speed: 800 rpm
